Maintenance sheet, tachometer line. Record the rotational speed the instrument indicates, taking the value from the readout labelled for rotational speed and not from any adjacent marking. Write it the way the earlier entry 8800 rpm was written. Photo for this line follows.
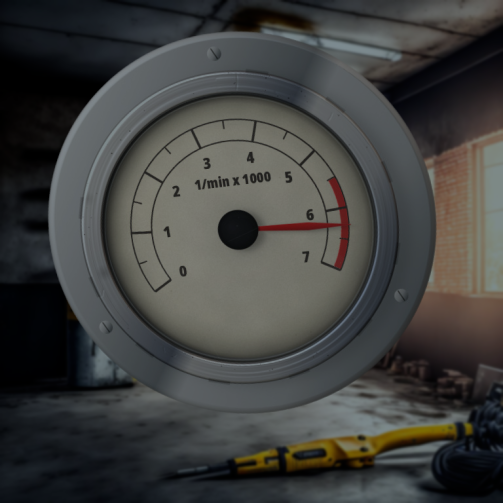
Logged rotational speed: 6250 rpm
